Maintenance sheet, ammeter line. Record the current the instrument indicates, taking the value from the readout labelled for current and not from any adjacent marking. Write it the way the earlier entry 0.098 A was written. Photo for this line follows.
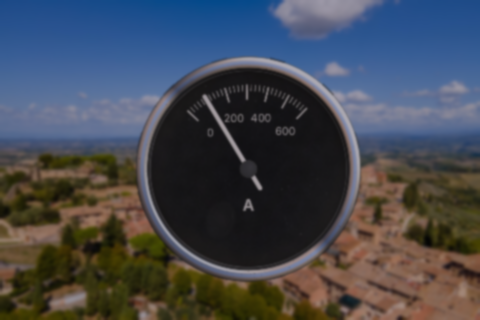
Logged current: 100 A
